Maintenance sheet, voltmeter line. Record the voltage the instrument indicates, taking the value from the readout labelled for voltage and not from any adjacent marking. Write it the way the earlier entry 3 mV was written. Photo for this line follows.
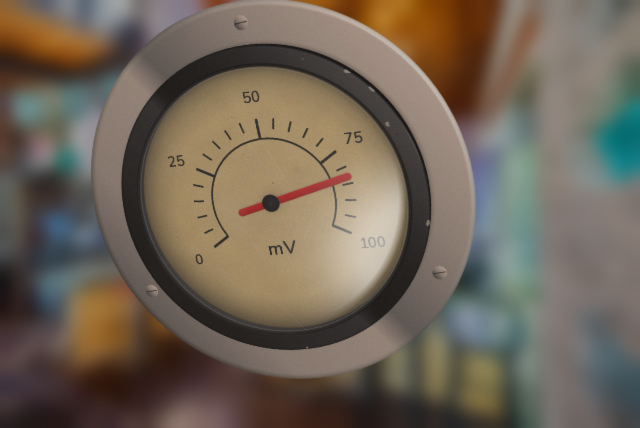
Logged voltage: 82.5 mV
